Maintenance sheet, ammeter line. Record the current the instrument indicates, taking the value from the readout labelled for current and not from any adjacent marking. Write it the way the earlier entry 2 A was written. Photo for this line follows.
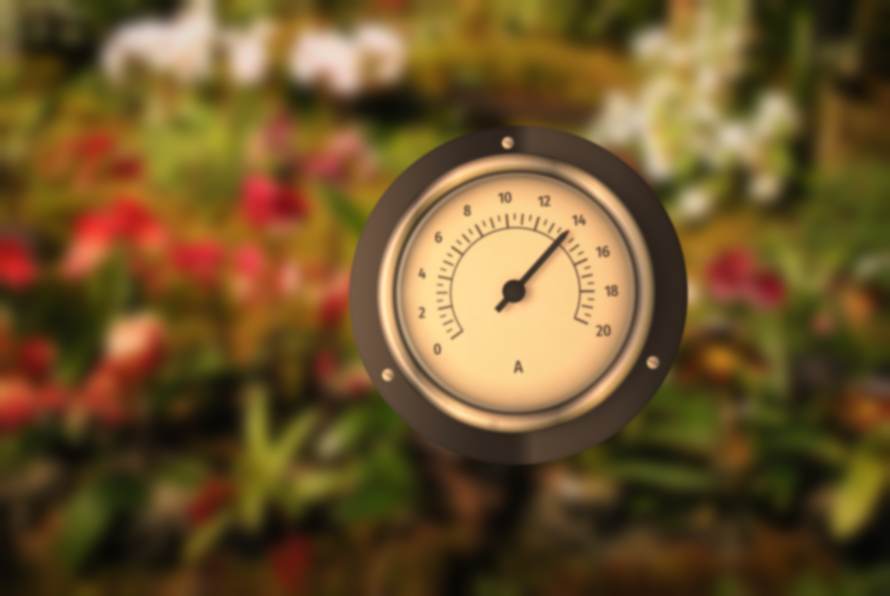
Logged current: 14 A
